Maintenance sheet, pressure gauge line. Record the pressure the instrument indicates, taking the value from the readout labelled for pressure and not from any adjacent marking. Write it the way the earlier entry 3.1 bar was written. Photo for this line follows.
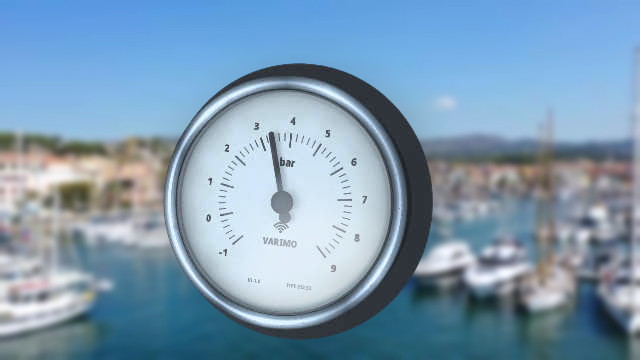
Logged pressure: 3.4 bar
